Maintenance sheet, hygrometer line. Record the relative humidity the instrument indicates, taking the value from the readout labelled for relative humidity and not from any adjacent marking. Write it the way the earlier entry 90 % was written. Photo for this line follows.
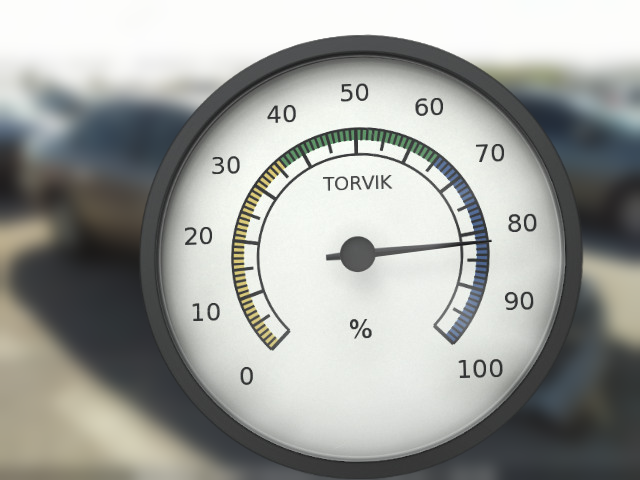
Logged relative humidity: 82 %
